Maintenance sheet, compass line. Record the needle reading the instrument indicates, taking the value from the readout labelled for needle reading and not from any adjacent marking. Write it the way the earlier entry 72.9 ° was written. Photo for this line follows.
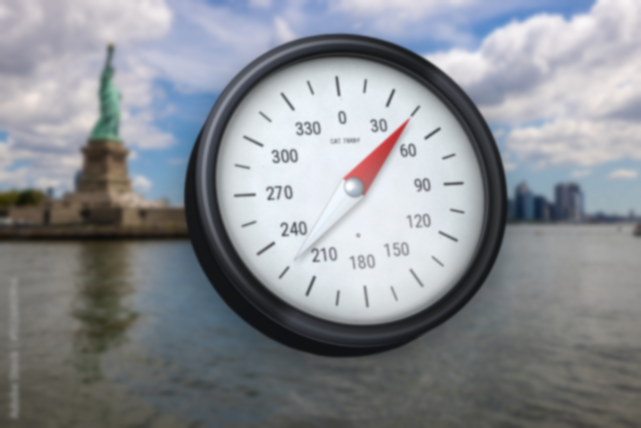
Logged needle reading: 45 °
